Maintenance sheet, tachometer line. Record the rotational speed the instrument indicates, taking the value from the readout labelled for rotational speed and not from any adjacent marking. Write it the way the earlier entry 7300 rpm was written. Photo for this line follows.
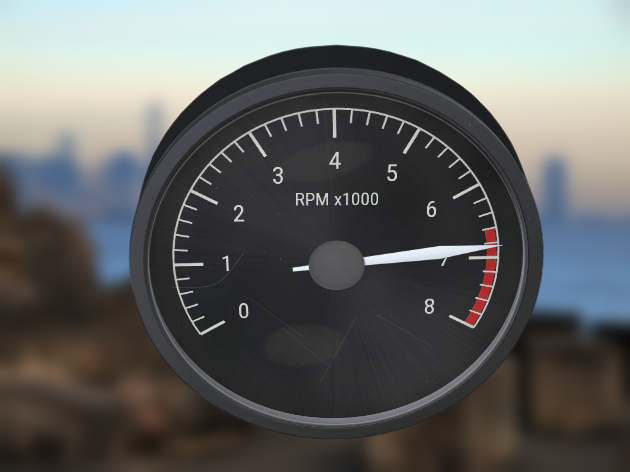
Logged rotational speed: 6800 rpm
